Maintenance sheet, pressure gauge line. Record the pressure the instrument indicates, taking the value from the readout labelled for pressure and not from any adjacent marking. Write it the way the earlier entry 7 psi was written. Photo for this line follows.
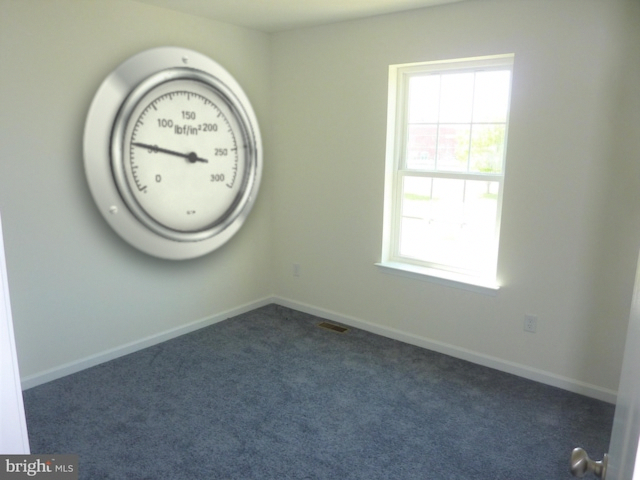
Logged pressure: 50 psi
